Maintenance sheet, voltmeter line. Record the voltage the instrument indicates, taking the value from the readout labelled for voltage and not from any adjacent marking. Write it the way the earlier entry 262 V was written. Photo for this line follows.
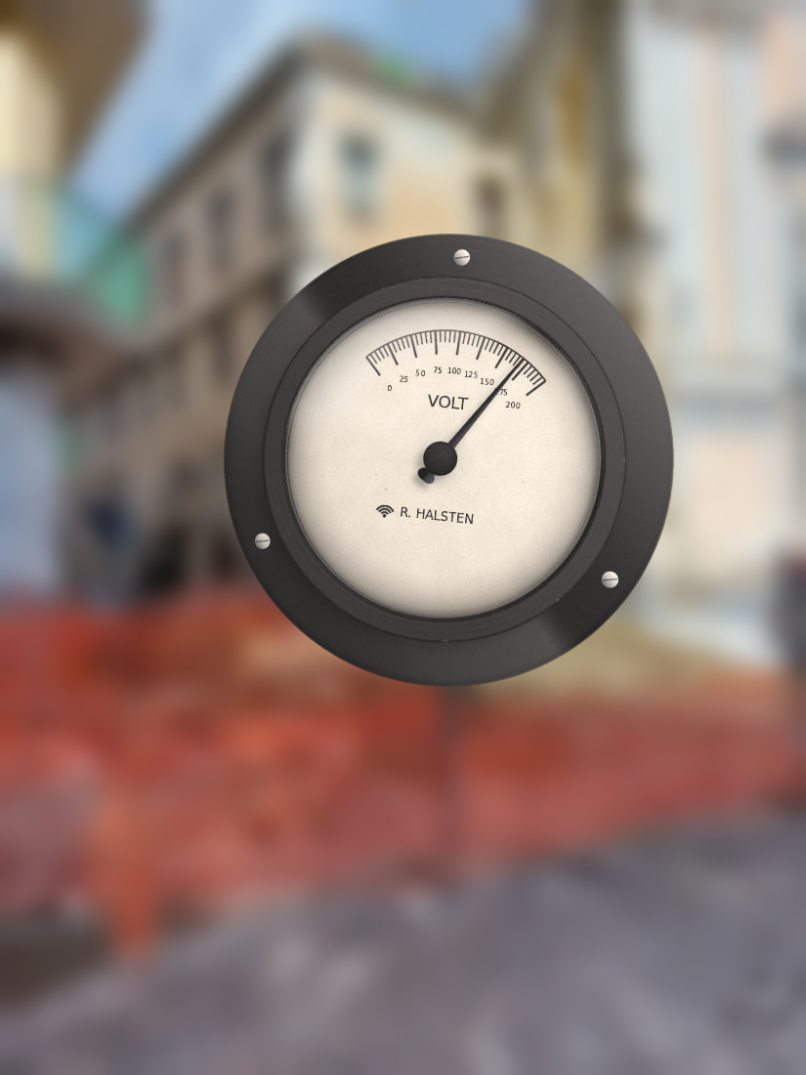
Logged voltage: 170 V
